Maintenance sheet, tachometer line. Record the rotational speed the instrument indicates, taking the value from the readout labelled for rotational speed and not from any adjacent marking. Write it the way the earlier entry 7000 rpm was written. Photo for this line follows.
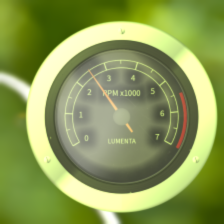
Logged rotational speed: 2500 rpm
